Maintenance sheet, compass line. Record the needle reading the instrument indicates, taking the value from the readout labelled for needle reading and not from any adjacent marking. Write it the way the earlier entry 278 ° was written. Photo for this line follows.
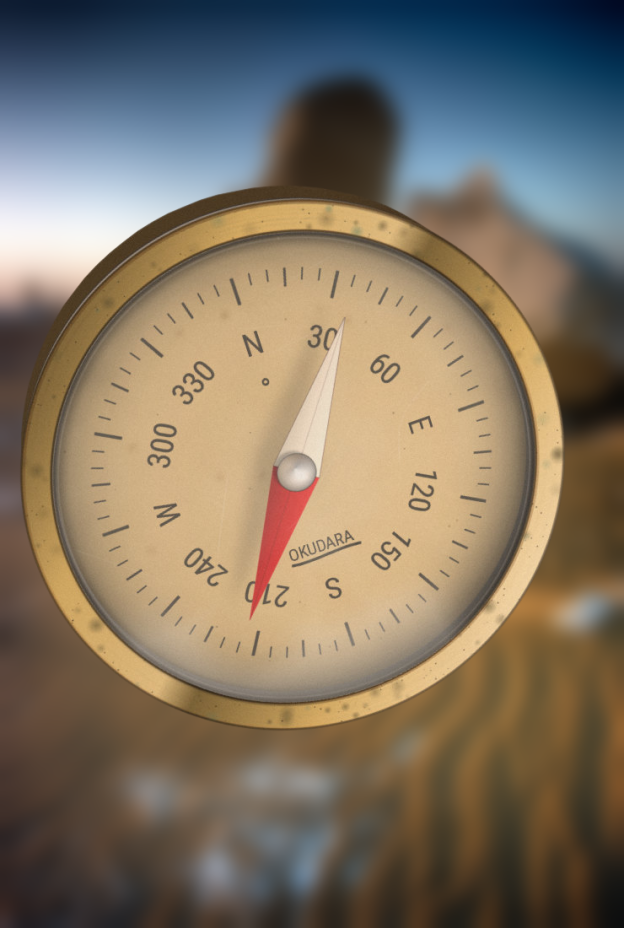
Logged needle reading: 215 °
